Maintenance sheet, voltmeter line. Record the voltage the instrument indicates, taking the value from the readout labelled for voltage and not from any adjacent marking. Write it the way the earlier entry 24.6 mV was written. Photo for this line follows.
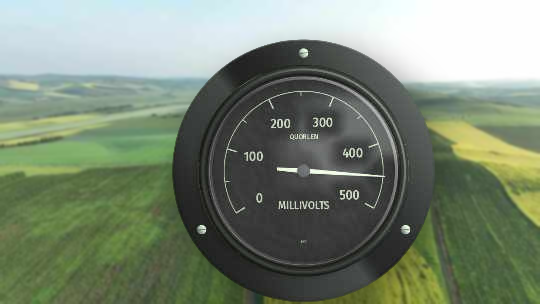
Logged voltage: 450 mV
